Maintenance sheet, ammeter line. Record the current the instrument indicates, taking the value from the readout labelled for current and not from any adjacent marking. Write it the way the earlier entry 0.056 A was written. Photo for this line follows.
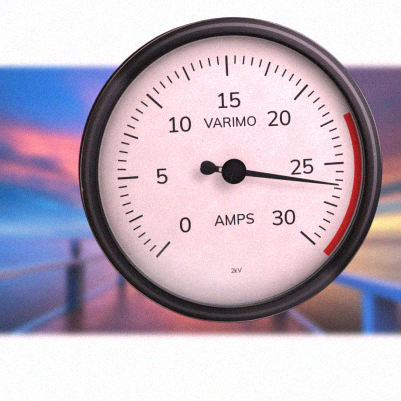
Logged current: 26.25 A
